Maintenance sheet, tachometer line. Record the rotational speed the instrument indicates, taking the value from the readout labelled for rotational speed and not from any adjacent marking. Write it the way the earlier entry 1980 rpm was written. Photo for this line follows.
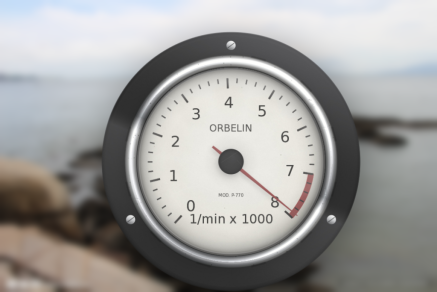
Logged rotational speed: 7900 rpm
